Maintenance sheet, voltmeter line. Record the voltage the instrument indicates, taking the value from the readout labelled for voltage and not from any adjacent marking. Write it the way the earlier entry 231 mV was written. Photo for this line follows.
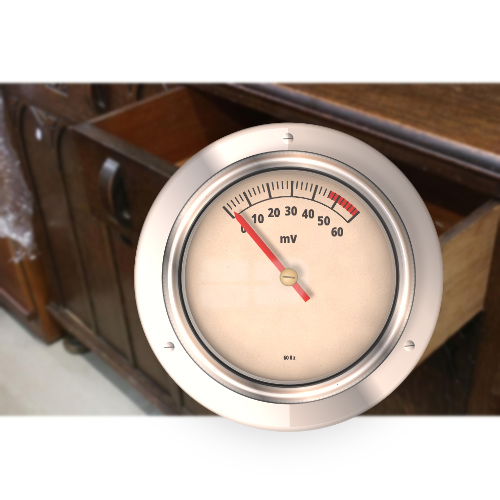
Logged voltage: 2 mV
